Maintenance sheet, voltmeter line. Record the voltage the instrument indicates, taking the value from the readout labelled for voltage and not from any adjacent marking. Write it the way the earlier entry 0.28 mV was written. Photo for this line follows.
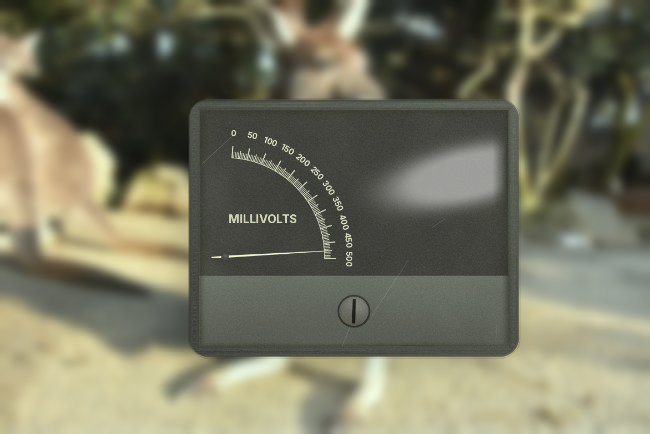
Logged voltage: 475 mV
